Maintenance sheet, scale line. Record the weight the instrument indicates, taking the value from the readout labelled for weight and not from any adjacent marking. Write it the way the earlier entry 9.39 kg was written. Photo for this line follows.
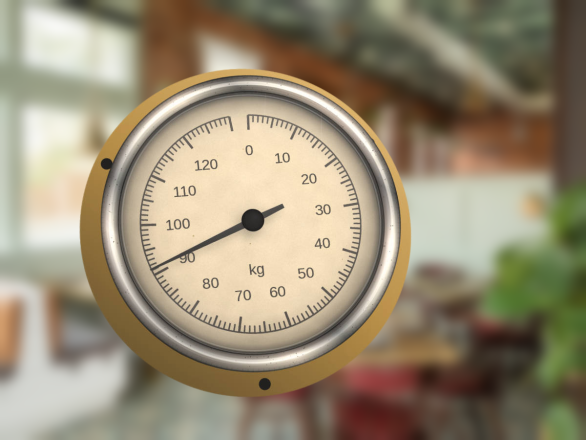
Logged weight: 91 kg
